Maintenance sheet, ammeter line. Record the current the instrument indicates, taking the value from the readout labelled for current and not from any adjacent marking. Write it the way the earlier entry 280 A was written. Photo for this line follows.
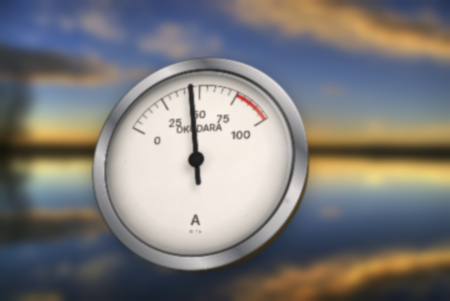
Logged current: 45 A
